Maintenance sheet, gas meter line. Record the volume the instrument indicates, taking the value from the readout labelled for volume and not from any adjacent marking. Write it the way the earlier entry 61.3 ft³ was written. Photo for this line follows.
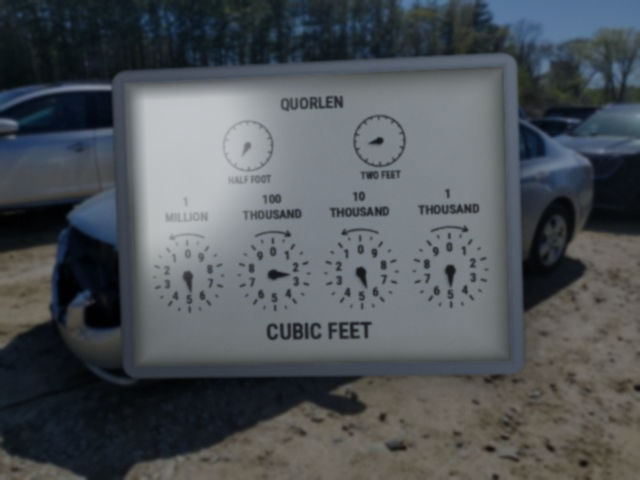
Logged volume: 525500 ft³
